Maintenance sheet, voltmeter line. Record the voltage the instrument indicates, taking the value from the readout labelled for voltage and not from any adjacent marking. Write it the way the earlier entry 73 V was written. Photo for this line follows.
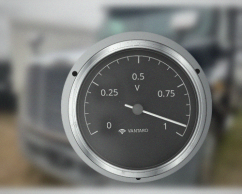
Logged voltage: 0.95 V
